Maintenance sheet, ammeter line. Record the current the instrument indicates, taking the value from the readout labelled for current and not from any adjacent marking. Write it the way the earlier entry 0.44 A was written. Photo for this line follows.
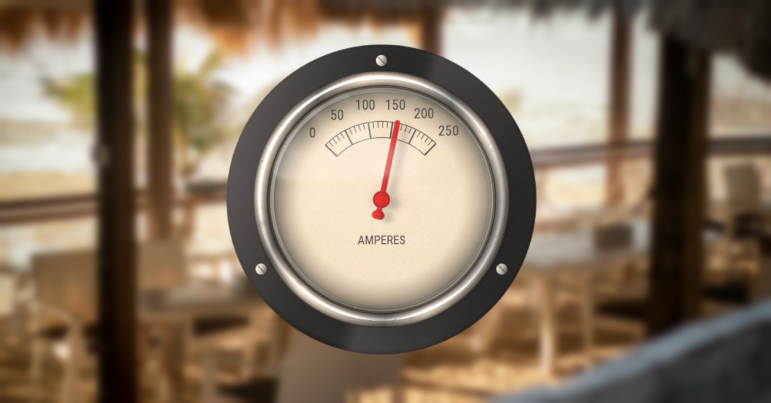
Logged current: 160 A
